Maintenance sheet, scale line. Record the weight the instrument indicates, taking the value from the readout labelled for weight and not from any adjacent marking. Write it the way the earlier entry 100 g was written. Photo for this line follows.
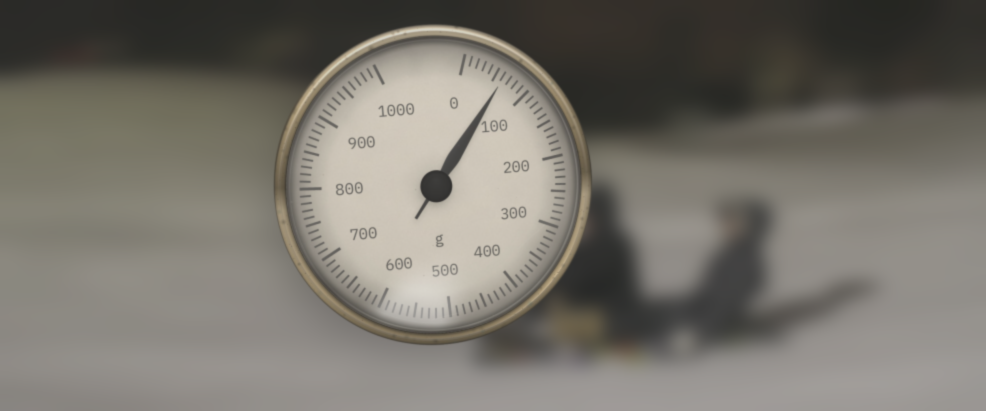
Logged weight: 60 g
